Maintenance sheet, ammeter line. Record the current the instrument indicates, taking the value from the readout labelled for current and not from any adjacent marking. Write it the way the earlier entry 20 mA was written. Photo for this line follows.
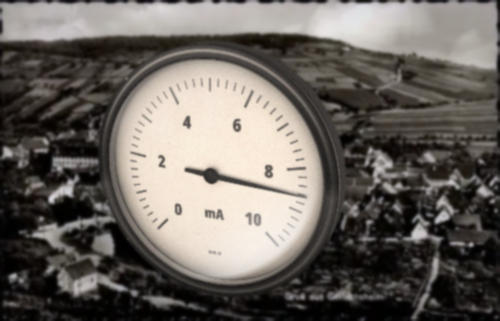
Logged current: 8.6 mA
